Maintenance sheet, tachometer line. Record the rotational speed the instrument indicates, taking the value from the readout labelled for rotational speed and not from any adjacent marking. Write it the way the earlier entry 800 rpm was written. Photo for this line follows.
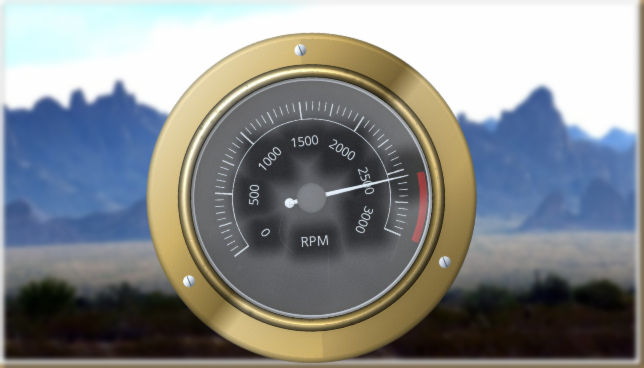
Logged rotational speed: 2550 rpm
